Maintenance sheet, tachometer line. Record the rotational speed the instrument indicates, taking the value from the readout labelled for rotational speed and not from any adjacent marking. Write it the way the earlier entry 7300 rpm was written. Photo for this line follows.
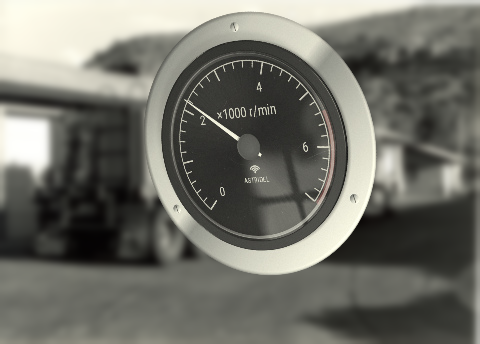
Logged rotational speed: 2200 rpm
